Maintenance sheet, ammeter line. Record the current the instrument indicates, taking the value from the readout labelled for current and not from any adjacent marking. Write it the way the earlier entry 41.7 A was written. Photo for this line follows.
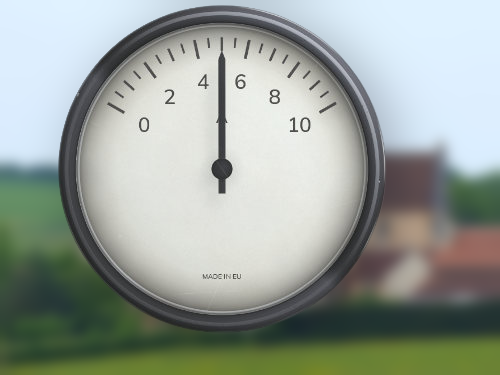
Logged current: 5 A
